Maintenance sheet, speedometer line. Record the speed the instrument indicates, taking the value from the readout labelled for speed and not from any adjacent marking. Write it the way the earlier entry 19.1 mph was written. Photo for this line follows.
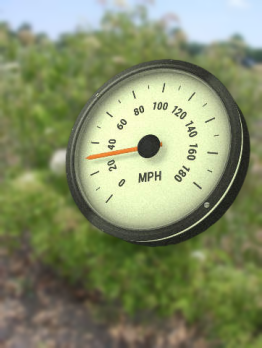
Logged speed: 30 mph
